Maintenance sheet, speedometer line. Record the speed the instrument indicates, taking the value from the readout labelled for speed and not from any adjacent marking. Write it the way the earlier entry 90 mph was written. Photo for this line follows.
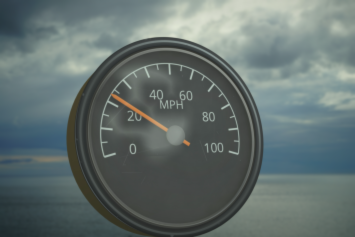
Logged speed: 22.5 mph
